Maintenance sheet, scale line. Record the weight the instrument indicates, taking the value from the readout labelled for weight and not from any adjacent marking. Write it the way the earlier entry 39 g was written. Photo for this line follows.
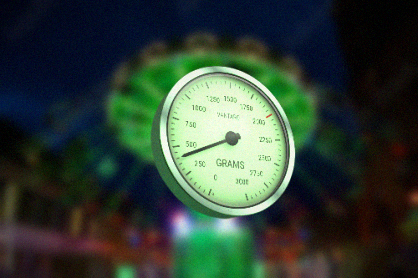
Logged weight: 400 g
